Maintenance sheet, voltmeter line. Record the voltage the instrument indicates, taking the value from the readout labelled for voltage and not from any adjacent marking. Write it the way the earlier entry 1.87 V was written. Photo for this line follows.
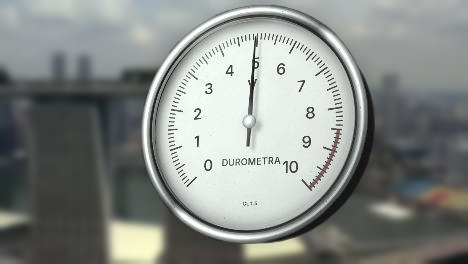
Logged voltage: 5 V
